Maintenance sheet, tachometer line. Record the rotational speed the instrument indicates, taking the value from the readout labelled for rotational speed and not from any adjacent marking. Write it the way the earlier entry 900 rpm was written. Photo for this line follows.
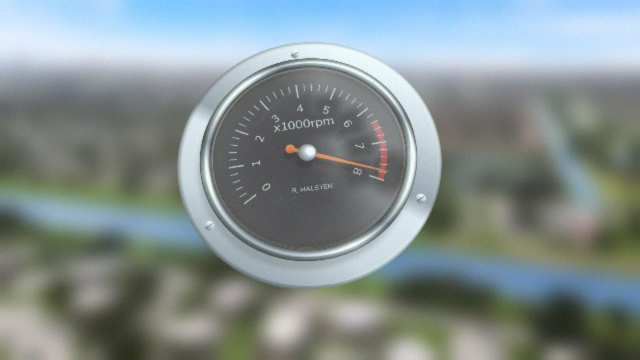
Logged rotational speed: 7800 rpm
